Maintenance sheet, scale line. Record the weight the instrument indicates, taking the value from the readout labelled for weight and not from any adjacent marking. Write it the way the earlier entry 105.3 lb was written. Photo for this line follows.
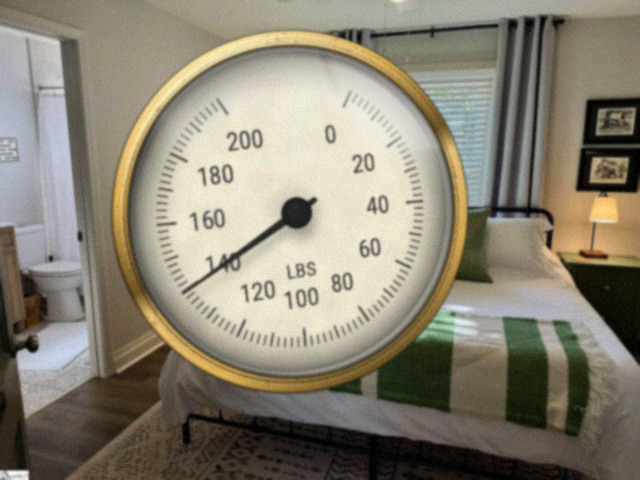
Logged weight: 140 lb
